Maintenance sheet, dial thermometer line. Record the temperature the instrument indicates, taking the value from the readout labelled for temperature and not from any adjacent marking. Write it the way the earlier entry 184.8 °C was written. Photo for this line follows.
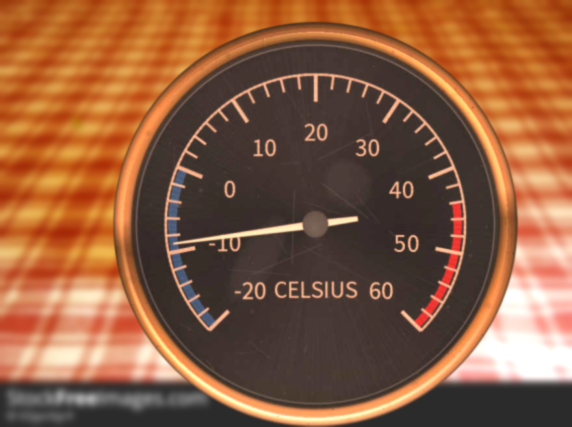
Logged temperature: -9 °C
